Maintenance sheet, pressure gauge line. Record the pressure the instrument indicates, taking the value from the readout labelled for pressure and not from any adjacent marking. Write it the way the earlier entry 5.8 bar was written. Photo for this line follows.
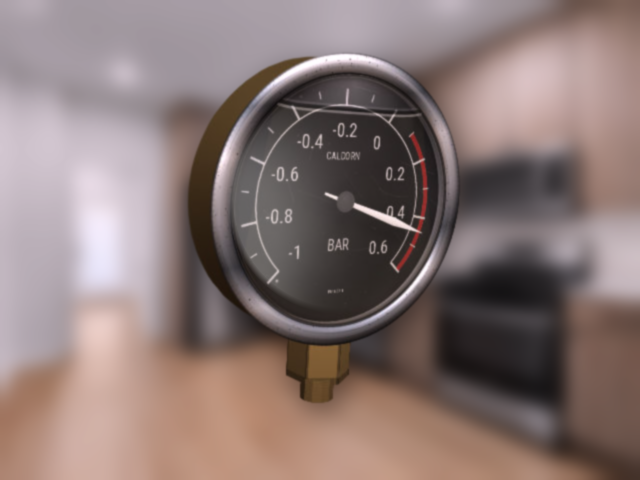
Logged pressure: 0.45 bar
